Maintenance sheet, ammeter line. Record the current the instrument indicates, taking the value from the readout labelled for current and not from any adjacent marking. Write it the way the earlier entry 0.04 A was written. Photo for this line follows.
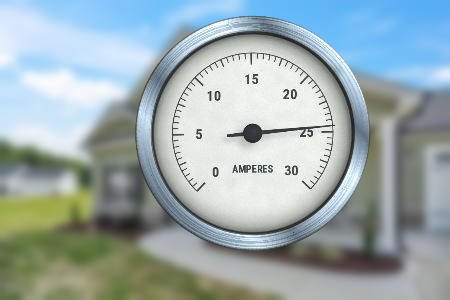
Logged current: 24.5 A
